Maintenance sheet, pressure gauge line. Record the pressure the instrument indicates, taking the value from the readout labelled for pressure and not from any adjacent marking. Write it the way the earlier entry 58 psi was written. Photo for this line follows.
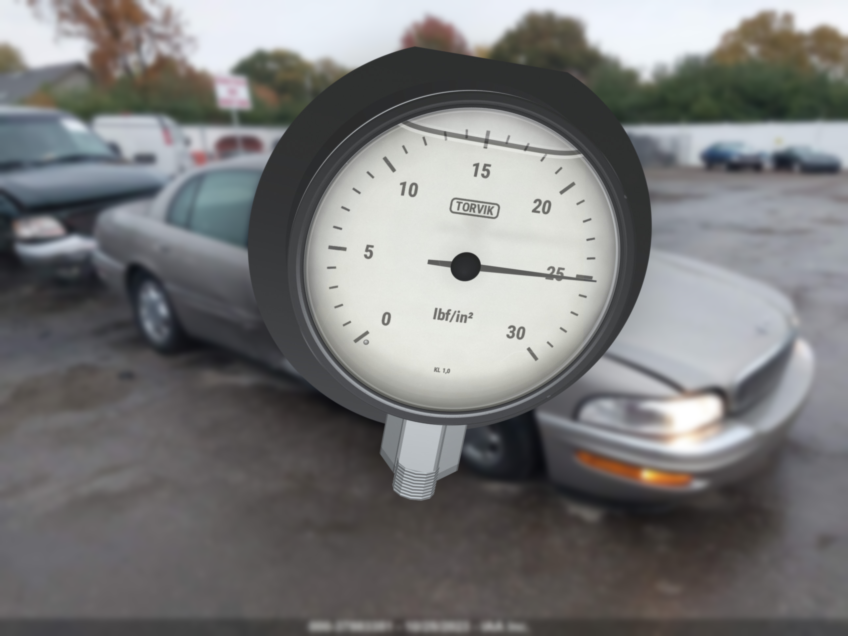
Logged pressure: 25 psi
